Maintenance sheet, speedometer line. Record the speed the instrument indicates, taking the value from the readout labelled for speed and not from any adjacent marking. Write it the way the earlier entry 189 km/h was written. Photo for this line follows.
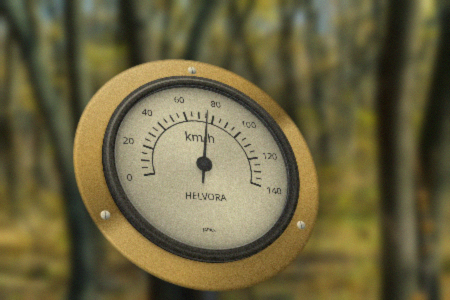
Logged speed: 75 km/h
